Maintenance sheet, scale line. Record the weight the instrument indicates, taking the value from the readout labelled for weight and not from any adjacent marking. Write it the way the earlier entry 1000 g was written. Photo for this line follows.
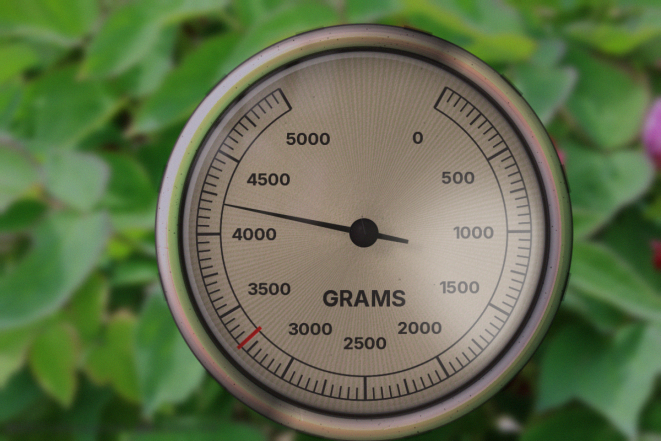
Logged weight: 4200 g
